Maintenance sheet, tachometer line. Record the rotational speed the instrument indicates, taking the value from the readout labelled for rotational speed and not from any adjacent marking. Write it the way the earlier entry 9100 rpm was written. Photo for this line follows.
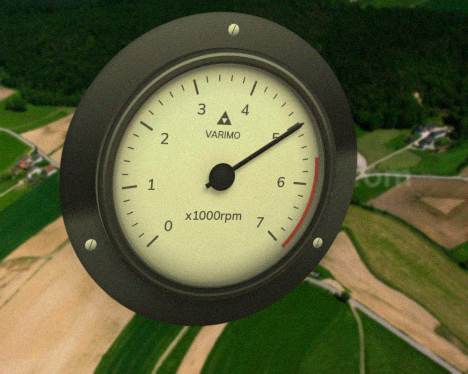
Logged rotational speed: 5000 rpm
